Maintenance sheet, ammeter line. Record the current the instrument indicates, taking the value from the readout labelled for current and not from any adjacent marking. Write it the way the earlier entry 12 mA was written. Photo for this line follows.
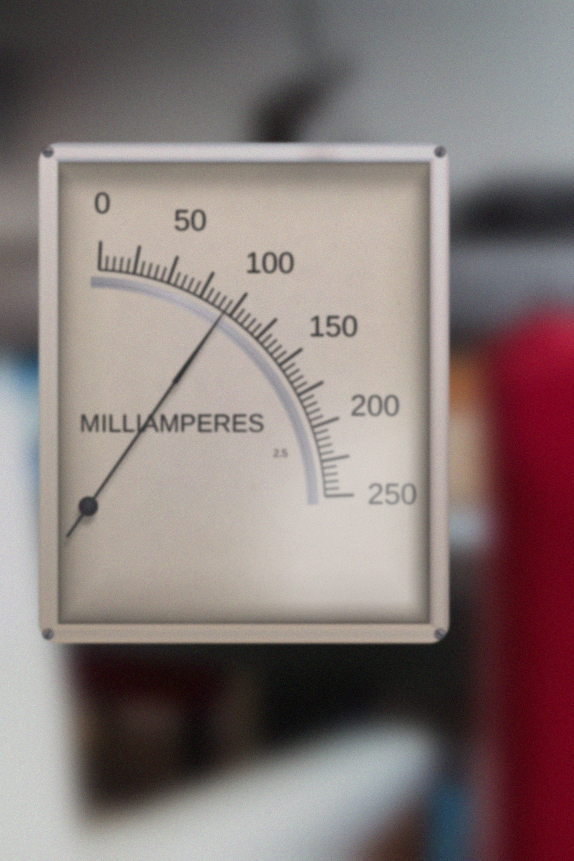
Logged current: 95 mA
